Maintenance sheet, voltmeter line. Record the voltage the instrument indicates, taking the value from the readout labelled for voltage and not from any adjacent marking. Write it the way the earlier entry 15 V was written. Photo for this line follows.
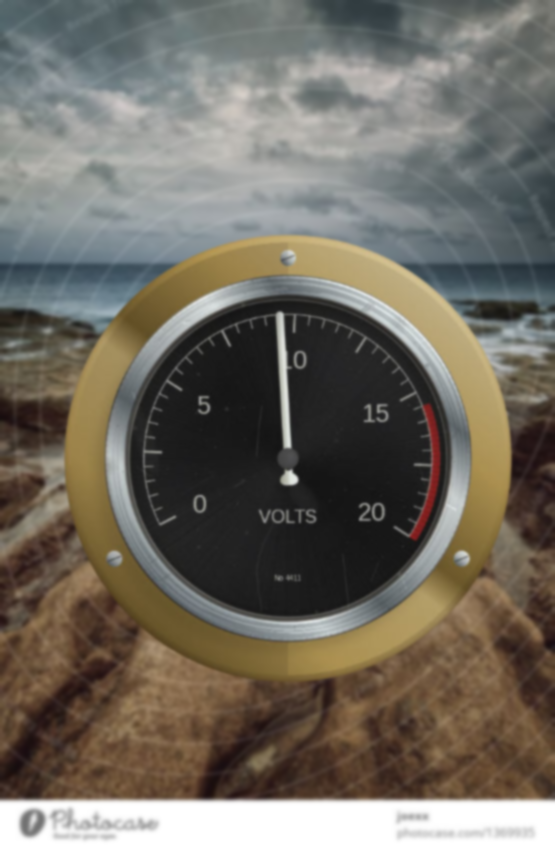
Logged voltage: 9.5 V
